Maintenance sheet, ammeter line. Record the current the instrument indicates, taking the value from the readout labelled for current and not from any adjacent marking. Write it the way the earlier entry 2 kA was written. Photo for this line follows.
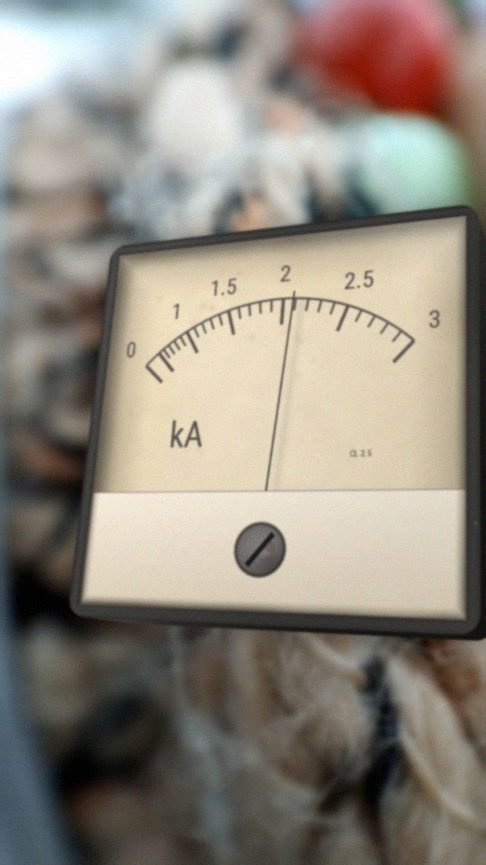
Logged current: 2.1 kA
